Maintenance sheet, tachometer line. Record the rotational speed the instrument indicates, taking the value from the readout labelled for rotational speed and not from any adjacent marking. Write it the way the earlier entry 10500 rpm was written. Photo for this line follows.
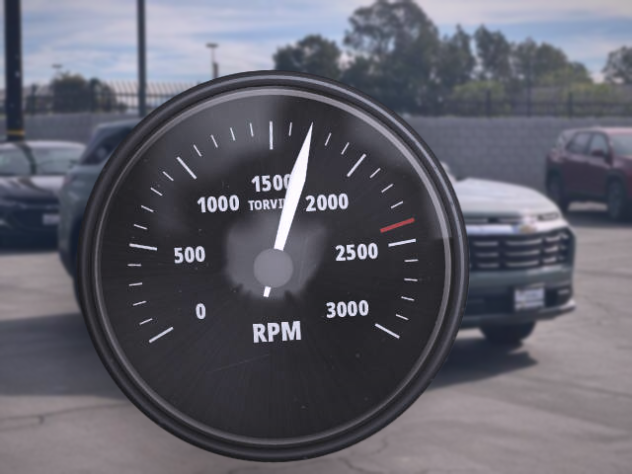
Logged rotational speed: 1700 rpm
